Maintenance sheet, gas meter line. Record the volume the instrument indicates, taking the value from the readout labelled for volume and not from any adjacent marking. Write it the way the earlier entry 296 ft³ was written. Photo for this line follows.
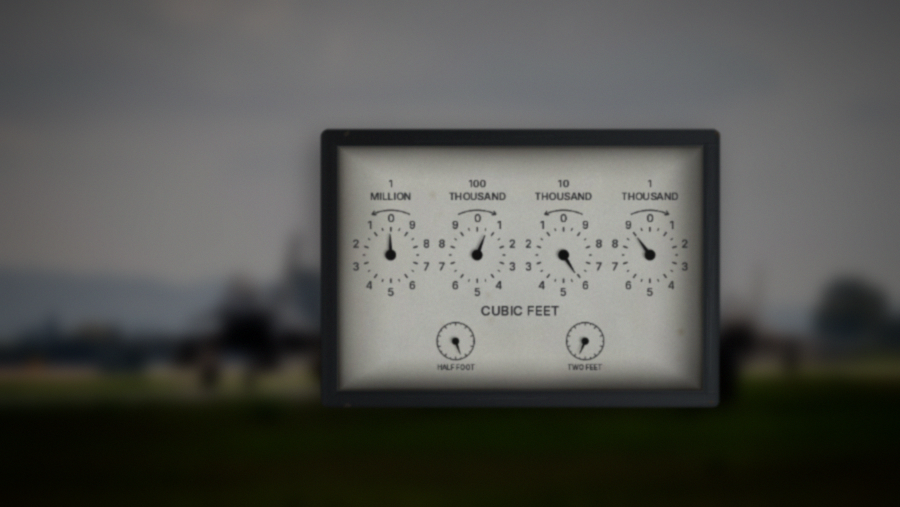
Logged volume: 5900 ft³
